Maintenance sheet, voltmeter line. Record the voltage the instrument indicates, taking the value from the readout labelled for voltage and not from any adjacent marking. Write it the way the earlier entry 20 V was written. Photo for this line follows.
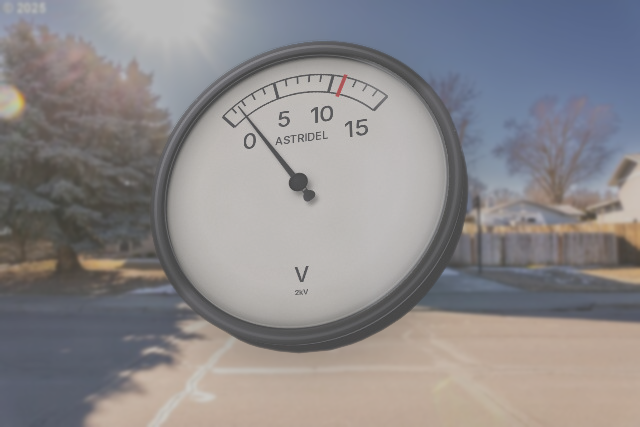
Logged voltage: 1.5 V
